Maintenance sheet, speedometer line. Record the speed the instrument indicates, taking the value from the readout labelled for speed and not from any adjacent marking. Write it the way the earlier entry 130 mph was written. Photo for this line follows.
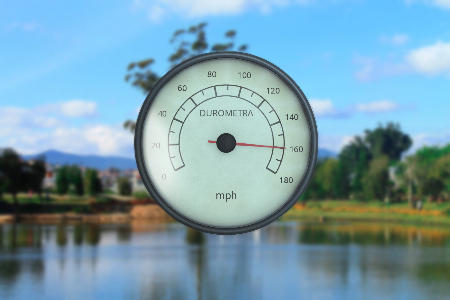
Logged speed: 160 mph
